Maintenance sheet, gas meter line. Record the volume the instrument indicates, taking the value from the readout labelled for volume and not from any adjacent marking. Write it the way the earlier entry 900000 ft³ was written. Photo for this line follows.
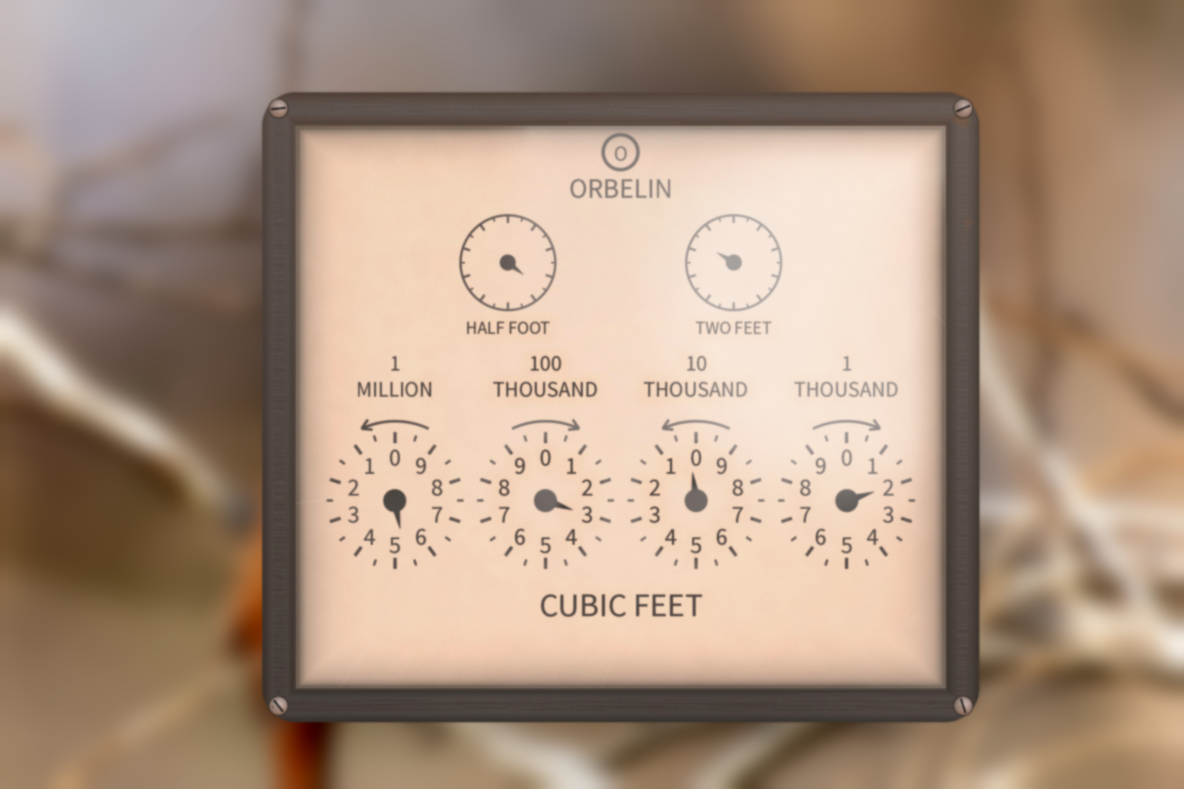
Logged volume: 530200 ft³
